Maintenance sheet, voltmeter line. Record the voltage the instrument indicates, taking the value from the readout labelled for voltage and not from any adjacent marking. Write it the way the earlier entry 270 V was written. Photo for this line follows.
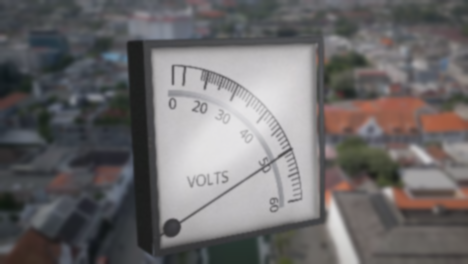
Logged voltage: 50 V
